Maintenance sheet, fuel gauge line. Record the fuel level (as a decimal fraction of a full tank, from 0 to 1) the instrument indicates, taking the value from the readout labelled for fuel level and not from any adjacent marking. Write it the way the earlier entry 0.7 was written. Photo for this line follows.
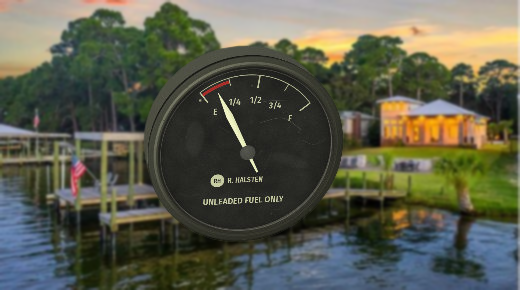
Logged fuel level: 0.125
